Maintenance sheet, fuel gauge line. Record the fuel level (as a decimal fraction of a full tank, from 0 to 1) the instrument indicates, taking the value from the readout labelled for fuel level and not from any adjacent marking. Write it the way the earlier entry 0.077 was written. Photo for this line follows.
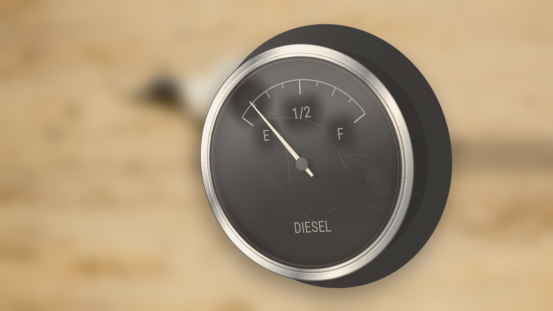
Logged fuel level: 0.125
